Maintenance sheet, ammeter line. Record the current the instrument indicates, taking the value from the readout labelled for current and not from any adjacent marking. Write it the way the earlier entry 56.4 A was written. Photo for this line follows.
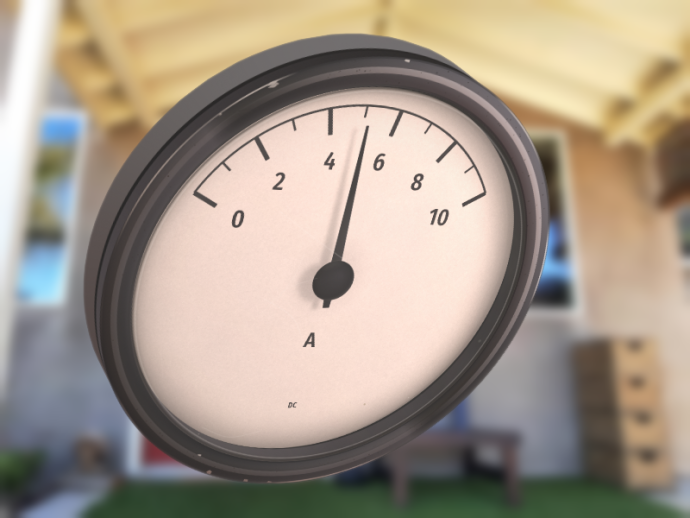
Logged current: 5 A
